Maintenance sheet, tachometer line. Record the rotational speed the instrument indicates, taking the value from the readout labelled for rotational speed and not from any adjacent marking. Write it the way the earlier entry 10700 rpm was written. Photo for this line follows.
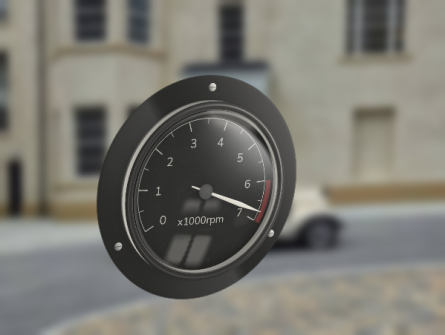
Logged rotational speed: 6750 rpm
